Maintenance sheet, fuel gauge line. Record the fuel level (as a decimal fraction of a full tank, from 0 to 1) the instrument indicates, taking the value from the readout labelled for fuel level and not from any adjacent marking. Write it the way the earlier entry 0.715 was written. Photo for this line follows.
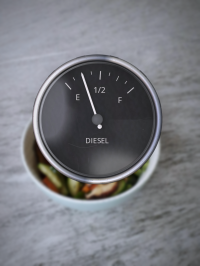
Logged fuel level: 0.25
